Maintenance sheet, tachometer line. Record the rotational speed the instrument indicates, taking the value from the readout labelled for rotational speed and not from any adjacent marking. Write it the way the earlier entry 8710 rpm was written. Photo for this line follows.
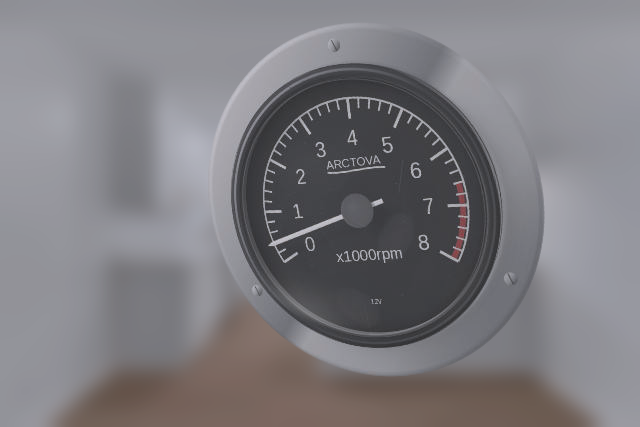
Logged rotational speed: 400 rpm
